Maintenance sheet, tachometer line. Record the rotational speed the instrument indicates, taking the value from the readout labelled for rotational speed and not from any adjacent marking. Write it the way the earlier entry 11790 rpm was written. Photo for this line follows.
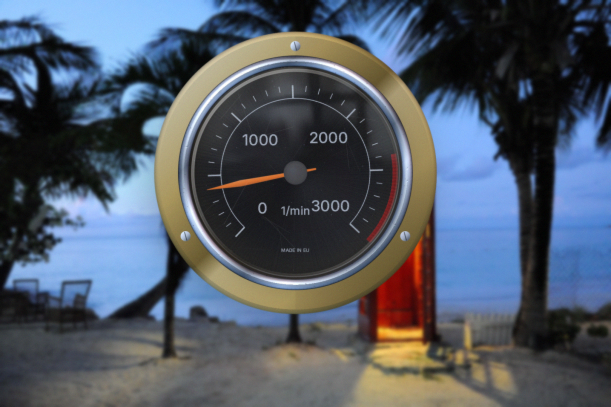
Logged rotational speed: 400 rpm
